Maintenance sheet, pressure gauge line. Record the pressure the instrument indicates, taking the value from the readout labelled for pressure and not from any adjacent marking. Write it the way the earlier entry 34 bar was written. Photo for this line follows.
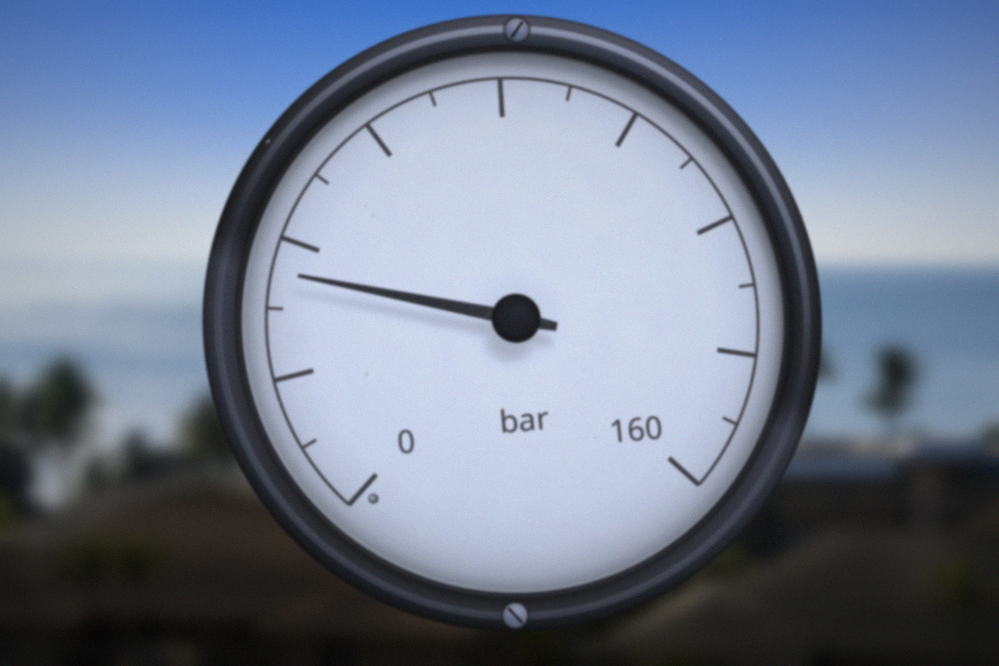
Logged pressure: 35 bar
